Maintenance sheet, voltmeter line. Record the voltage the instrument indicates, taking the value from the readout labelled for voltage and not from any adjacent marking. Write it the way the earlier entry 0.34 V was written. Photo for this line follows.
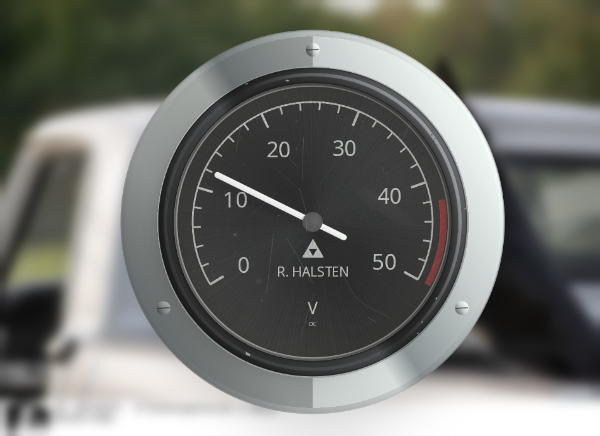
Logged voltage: 12 V
